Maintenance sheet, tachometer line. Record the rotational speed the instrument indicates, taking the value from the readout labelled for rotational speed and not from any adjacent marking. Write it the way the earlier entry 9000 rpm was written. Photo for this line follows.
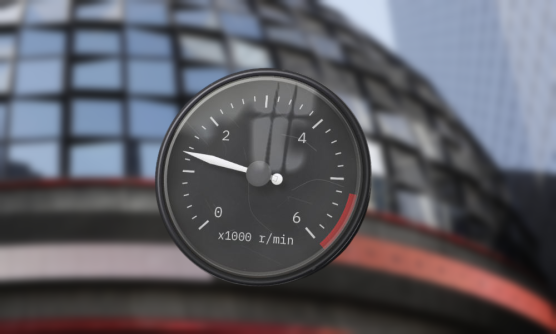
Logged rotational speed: 1300 rpm
